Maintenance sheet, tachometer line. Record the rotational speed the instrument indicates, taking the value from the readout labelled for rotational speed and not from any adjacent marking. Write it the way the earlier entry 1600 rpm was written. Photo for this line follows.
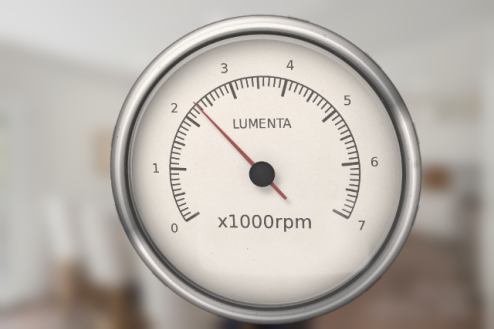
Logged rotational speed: 2300 rpm
